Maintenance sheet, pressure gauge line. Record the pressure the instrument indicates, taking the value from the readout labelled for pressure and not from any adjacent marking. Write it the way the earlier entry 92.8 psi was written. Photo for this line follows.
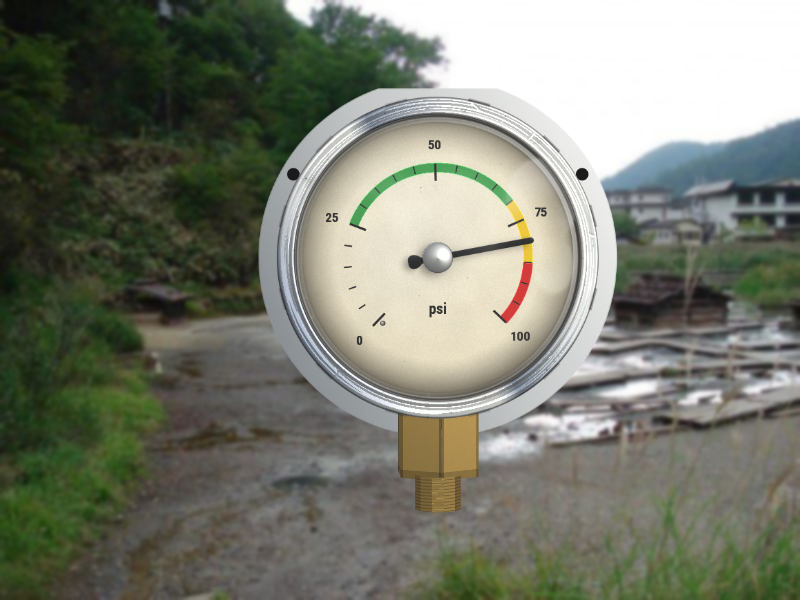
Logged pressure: 80 psi
